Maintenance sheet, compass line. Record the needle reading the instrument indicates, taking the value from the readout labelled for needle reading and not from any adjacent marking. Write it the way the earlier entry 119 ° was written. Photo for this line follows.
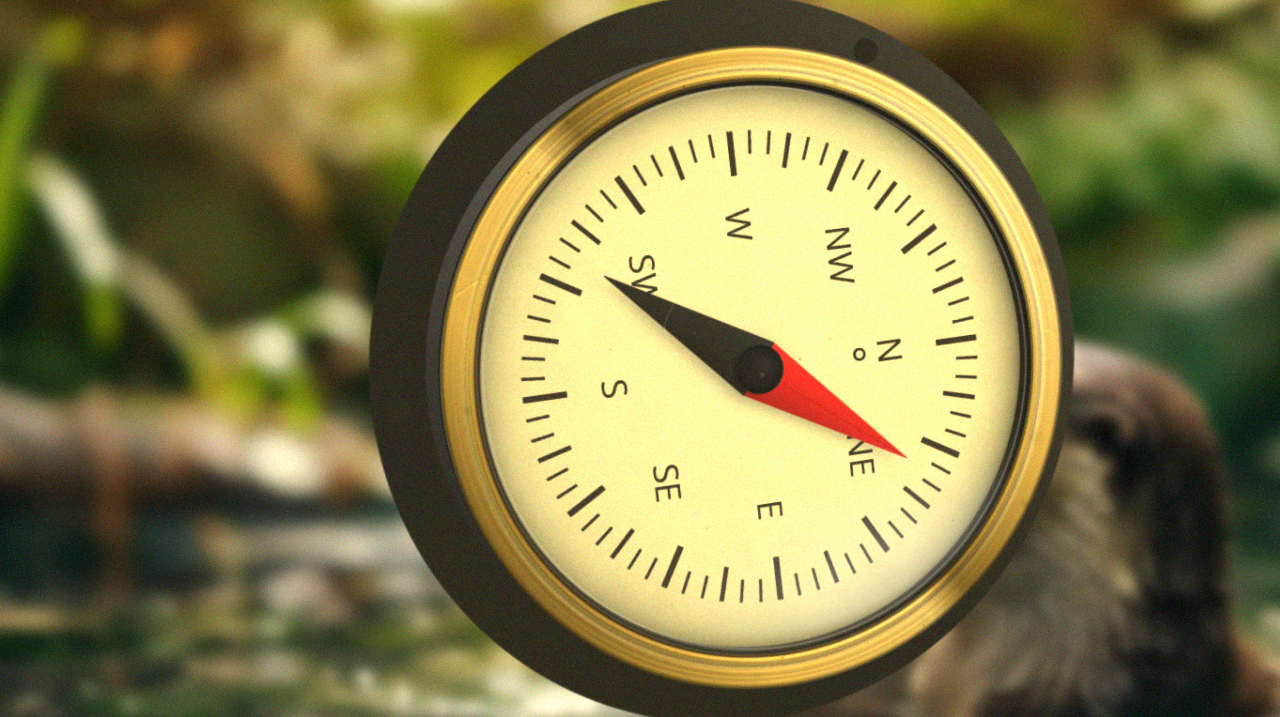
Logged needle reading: 37.5 °
